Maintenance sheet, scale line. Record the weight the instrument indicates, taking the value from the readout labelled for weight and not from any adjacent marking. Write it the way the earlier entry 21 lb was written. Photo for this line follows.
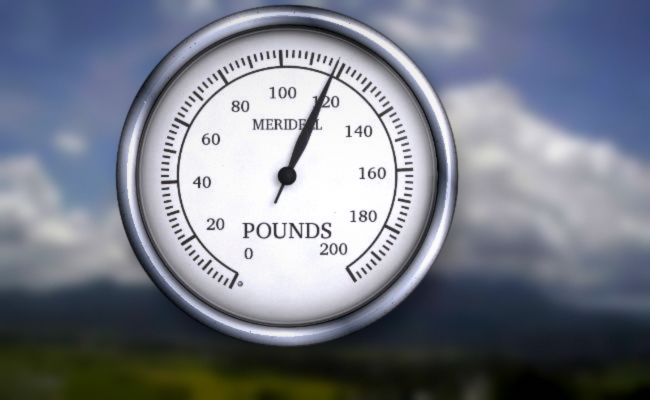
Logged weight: 118 lb
